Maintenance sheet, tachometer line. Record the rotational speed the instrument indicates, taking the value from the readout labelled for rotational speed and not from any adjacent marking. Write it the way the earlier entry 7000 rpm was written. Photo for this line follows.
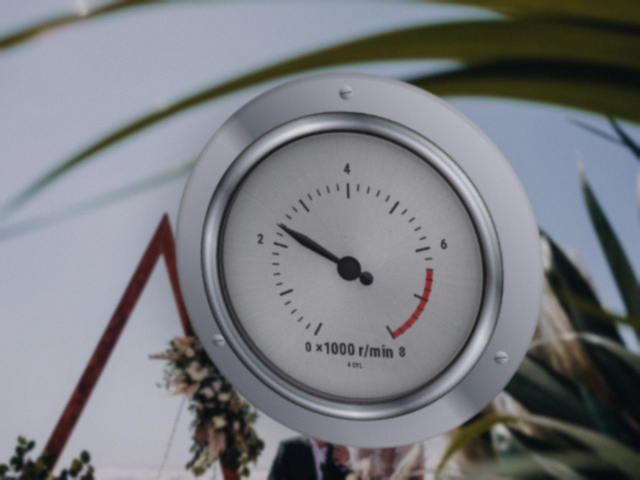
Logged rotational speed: 2400 rpm
